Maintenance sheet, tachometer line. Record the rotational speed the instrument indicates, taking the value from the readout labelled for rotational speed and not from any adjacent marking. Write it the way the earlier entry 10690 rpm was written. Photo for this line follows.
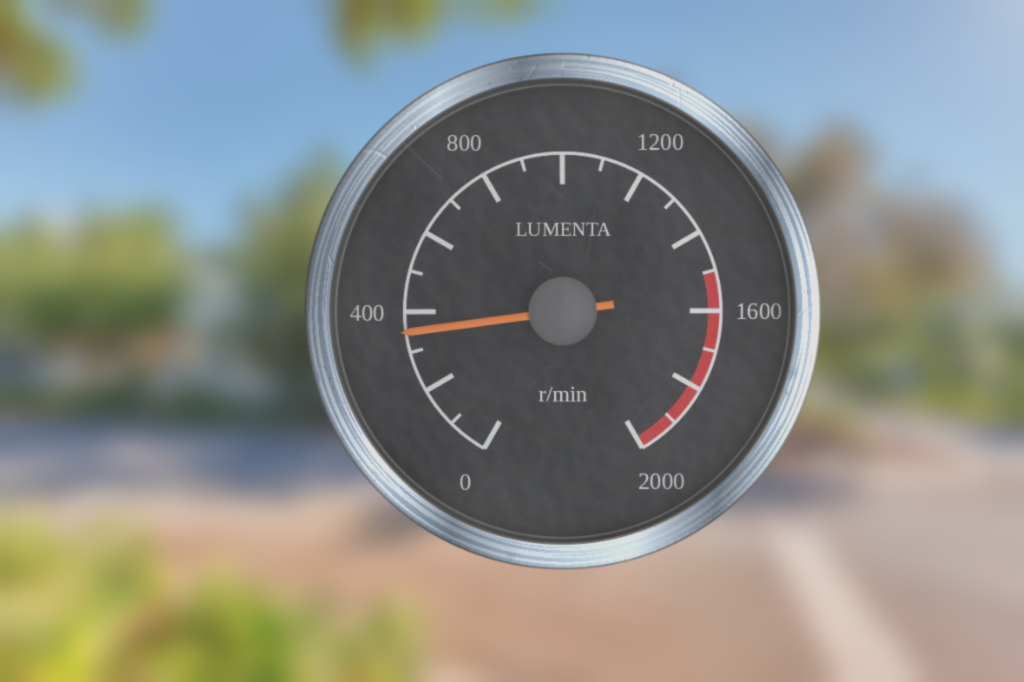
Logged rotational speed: 350 rpm
